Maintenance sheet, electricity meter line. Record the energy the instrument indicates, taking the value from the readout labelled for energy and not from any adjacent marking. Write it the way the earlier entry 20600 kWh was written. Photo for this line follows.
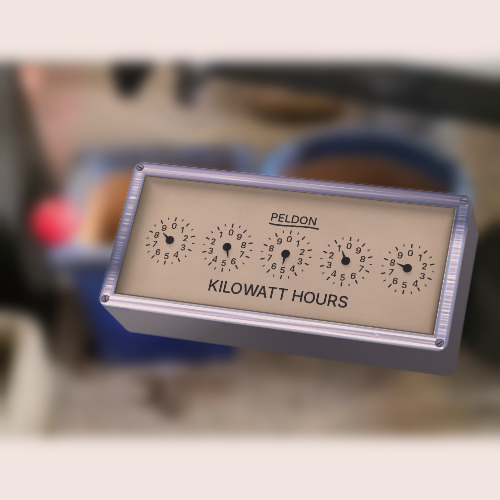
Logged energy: 85508 kWh
